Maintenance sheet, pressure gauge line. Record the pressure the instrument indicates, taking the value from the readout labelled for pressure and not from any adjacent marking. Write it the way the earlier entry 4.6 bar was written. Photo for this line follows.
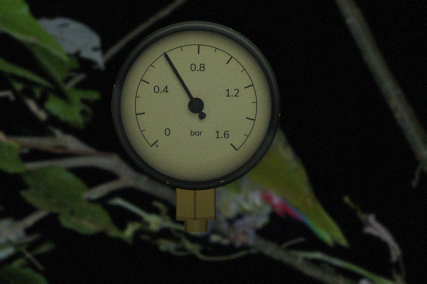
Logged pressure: 0.6 bar
